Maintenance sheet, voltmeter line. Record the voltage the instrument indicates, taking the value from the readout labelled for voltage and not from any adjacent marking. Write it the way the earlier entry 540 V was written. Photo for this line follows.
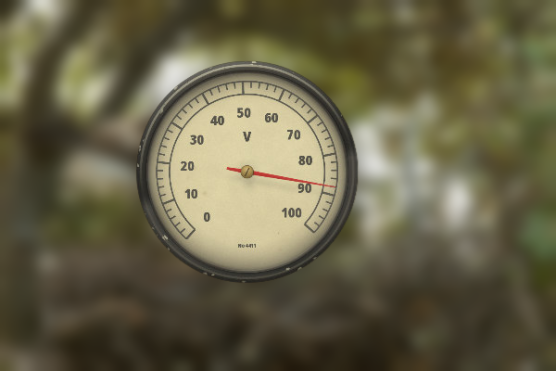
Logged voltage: 88 V
